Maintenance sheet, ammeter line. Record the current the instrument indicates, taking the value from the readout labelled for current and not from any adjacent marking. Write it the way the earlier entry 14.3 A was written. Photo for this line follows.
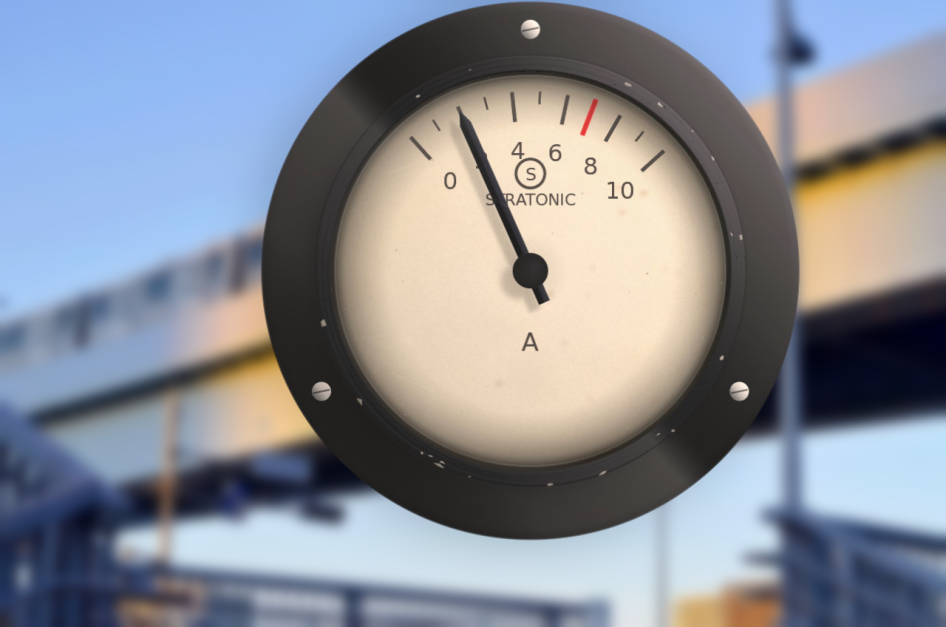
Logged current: 2 A
